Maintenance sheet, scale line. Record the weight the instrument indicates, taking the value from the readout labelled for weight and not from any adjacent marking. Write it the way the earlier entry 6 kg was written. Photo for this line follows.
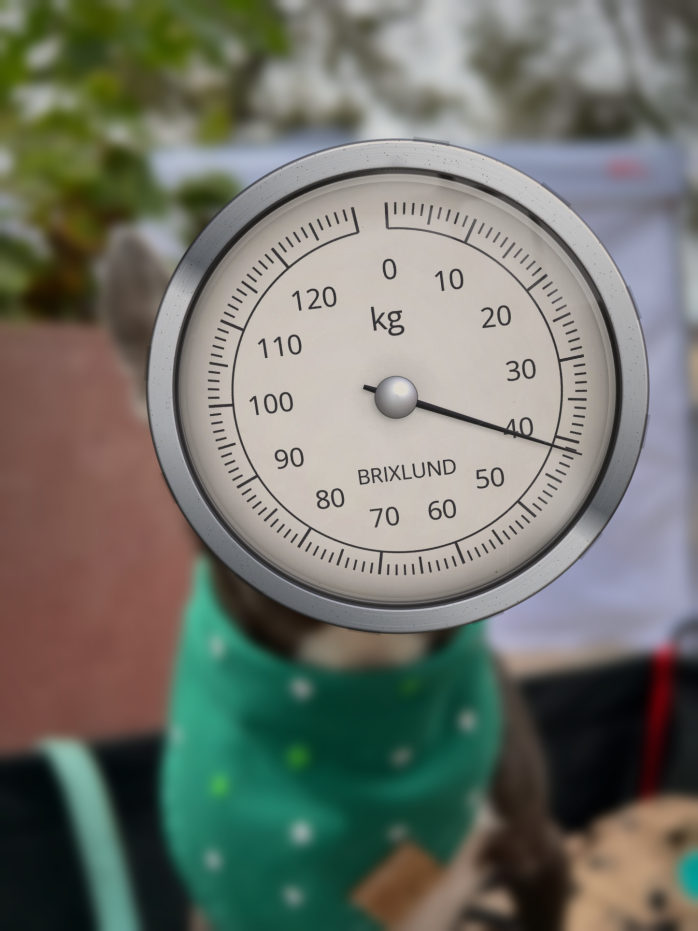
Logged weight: 41 kg
